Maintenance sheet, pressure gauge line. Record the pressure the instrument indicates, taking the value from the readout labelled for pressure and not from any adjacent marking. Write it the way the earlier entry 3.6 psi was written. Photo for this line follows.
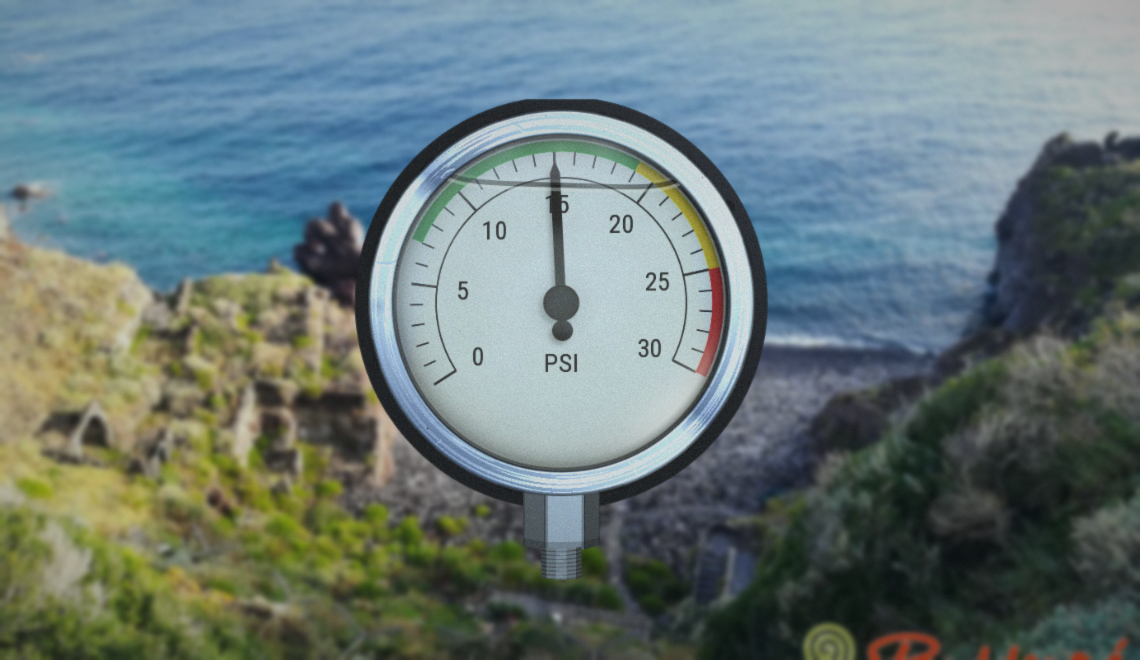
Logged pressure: 15 psi
